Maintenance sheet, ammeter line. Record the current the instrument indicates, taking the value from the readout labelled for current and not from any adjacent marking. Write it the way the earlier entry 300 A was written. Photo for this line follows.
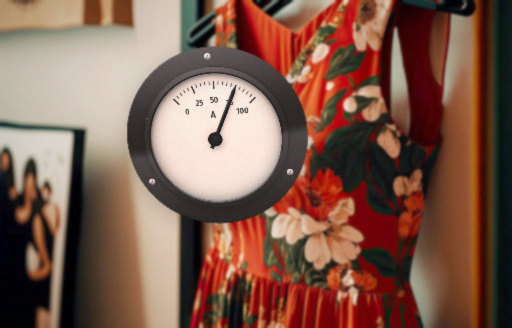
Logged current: 75 A
